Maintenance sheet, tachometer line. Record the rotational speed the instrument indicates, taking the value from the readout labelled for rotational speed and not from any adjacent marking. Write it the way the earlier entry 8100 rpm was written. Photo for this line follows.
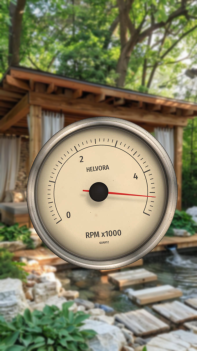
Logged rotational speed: 4600 rpm
